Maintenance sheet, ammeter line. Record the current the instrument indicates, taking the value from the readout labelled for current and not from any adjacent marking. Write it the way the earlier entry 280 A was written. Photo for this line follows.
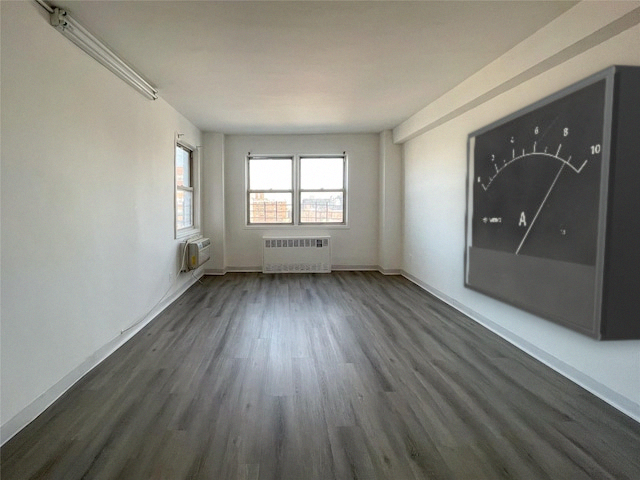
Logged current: 9 A
